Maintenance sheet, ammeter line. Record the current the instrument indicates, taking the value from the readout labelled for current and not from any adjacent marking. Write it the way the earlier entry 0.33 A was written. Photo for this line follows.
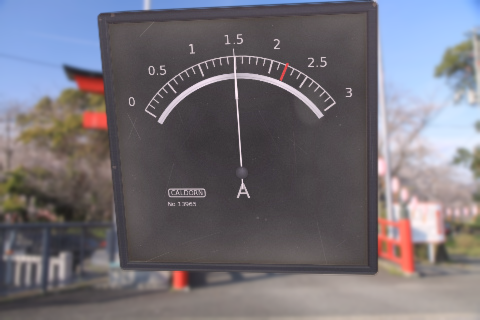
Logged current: 1.5 A
